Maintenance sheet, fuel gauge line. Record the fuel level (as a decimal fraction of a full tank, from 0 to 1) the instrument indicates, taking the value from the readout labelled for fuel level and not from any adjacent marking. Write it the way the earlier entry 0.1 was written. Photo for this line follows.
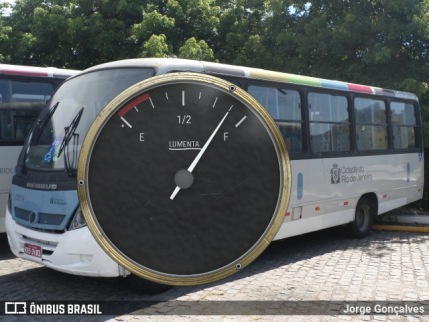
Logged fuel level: 0.875
